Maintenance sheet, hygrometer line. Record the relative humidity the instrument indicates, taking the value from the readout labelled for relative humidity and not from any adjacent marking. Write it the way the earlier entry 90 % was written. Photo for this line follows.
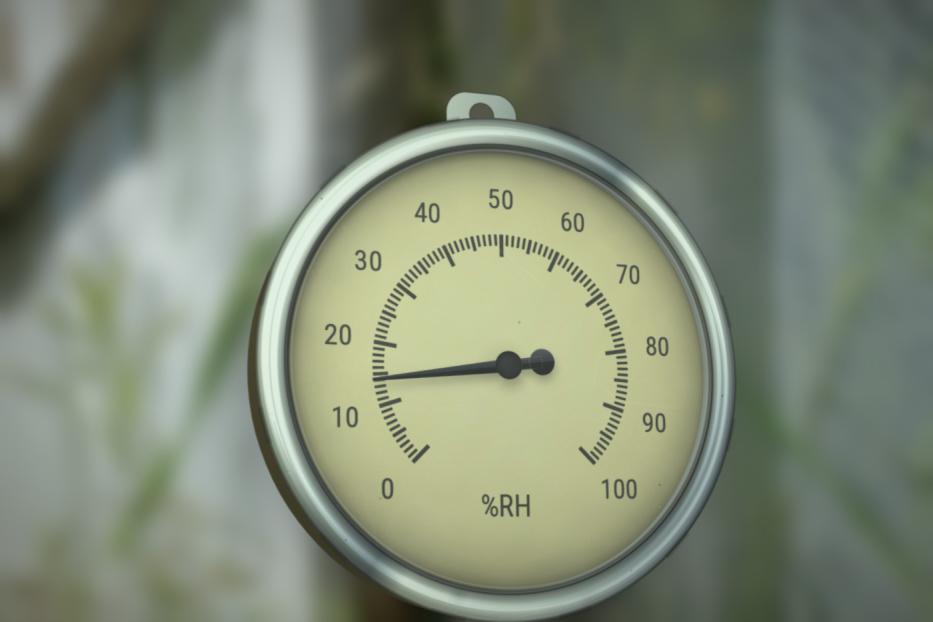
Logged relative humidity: 14 %
